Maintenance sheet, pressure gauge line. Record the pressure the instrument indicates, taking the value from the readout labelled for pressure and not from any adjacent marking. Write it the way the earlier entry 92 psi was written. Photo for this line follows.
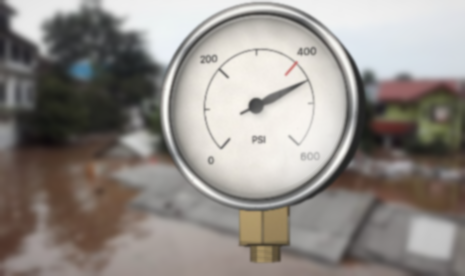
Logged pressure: 450 psi
